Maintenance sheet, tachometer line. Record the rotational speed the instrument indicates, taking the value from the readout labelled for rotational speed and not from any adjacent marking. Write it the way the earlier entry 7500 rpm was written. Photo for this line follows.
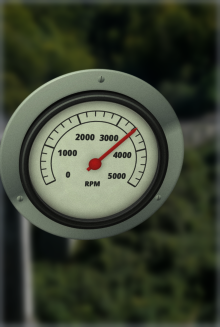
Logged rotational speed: 3400 rpm
